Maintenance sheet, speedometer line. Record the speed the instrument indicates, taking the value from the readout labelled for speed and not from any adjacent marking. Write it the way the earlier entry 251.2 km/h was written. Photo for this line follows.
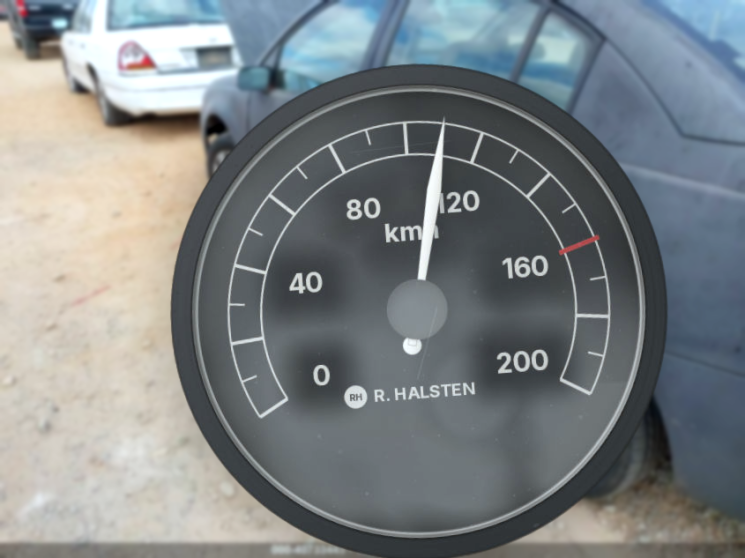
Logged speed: 110 km/h
